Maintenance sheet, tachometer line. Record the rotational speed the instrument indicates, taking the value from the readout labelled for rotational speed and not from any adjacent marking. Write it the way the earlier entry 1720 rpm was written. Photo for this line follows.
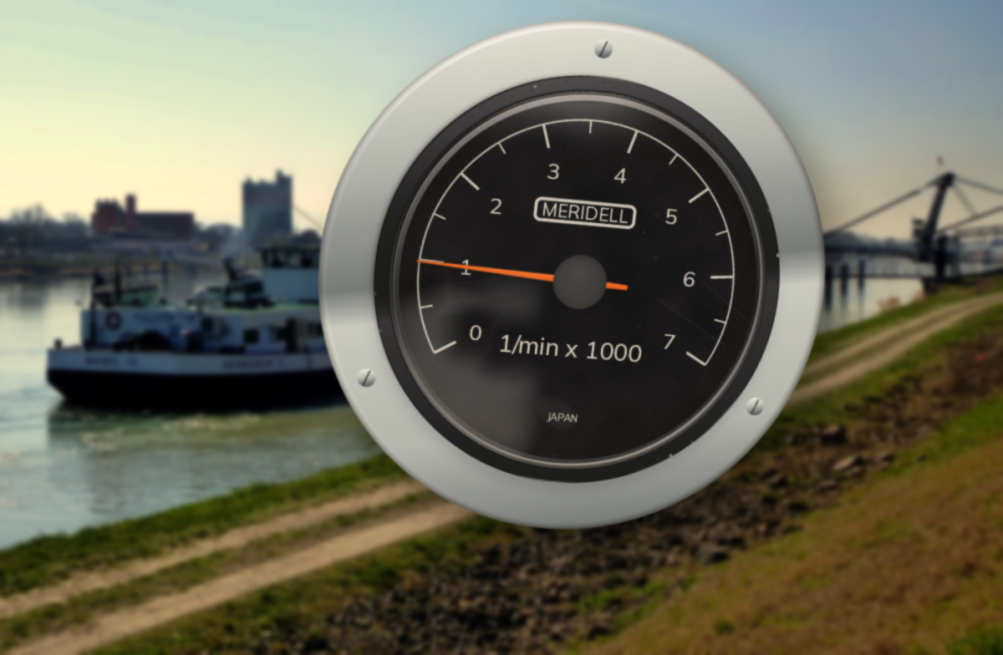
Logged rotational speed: 1000 rpm
